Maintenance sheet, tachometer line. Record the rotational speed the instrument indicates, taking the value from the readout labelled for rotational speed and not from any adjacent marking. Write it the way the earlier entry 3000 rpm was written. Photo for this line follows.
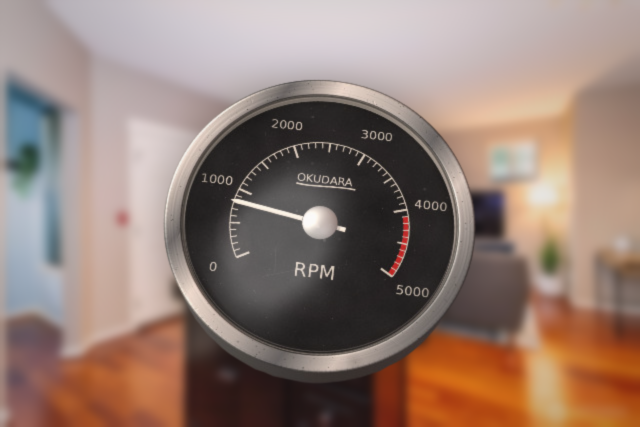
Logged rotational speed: 800 rpm
